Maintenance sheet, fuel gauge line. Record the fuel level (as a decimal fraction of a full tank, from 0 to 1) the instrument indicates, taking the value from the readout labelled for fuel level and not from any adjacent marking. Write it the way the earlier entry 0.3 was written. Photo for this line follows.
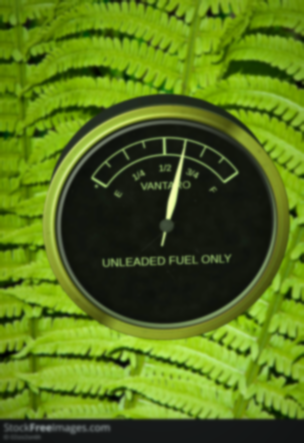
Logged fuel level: 0.625
